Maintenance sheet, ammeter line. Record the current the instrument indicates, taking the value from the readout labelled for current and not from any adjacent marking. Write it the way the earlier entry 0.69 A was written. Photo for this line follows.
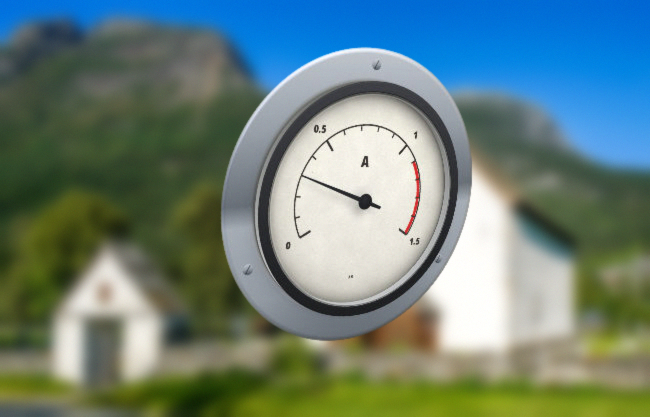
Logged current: 0.3 A
